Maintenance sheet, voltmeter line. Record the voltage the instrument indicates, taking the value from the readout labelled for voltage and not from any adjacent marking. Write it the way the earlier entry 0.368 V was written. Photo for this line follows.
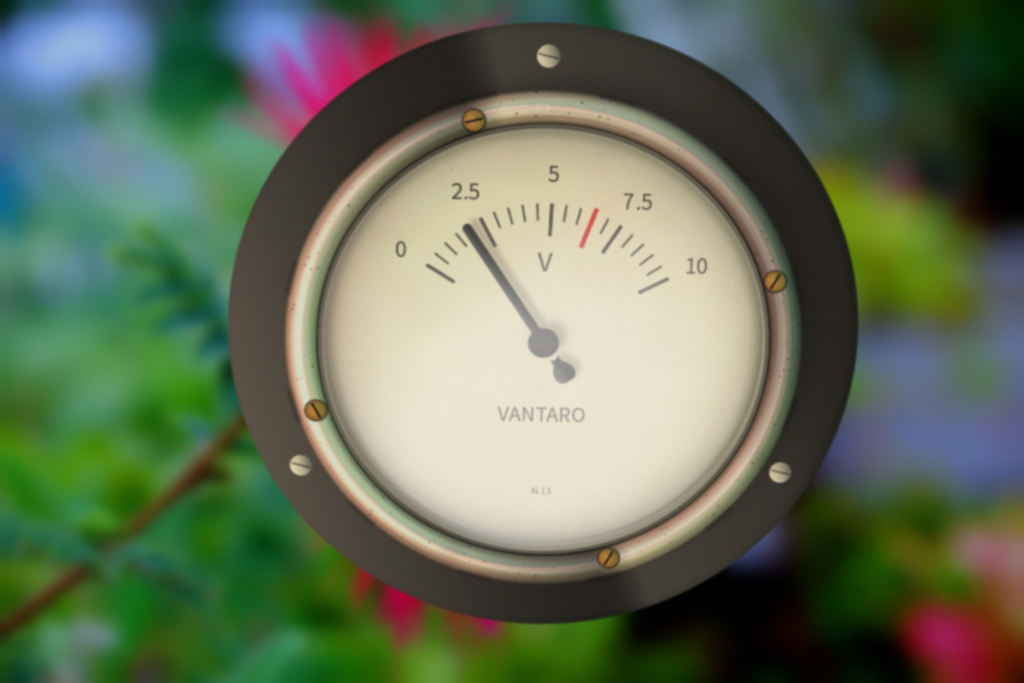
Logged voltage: 2 V
